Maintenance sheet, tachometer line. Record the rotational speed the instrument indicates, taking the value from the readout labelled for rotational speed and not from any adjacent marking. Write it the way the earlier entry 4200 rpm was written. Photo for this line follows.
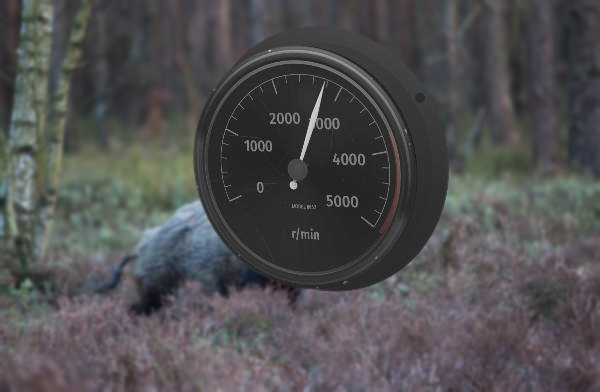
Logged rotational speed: 2800 rpm
